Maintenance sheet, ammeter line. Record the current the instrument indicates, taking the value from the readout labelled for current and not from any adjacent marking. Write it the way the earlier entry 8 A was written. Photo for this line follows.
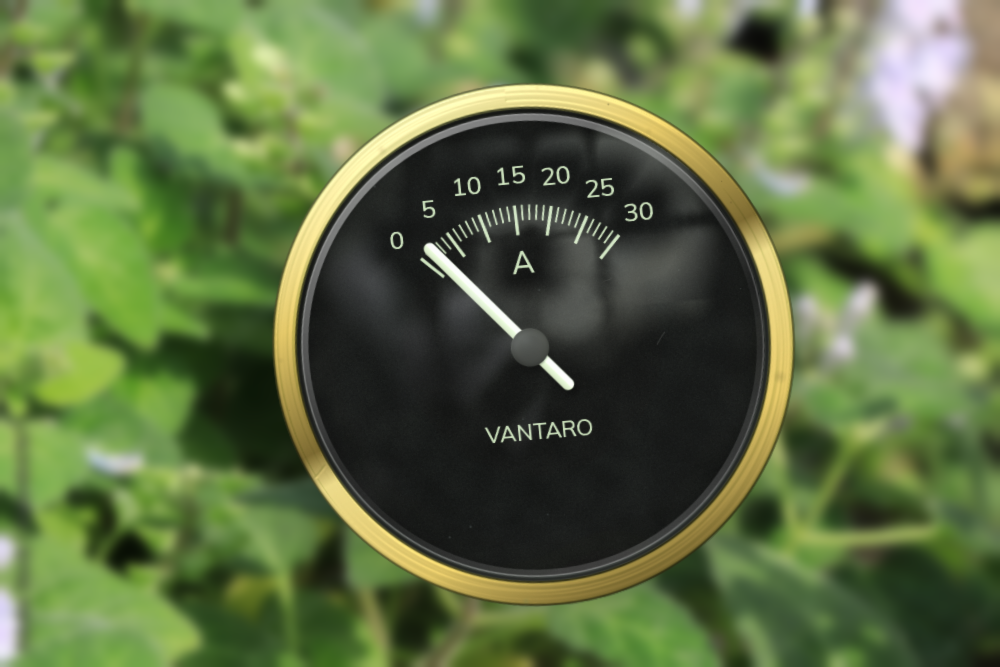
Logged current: 2 A
